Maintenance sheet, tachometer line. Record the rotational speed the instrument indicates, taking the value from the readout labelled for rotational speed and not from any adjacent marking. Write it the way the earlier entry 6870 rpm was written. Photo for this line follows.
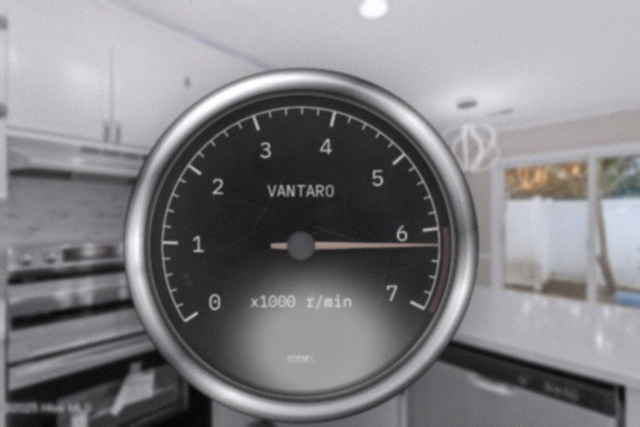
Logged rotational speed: 6200 rpm
